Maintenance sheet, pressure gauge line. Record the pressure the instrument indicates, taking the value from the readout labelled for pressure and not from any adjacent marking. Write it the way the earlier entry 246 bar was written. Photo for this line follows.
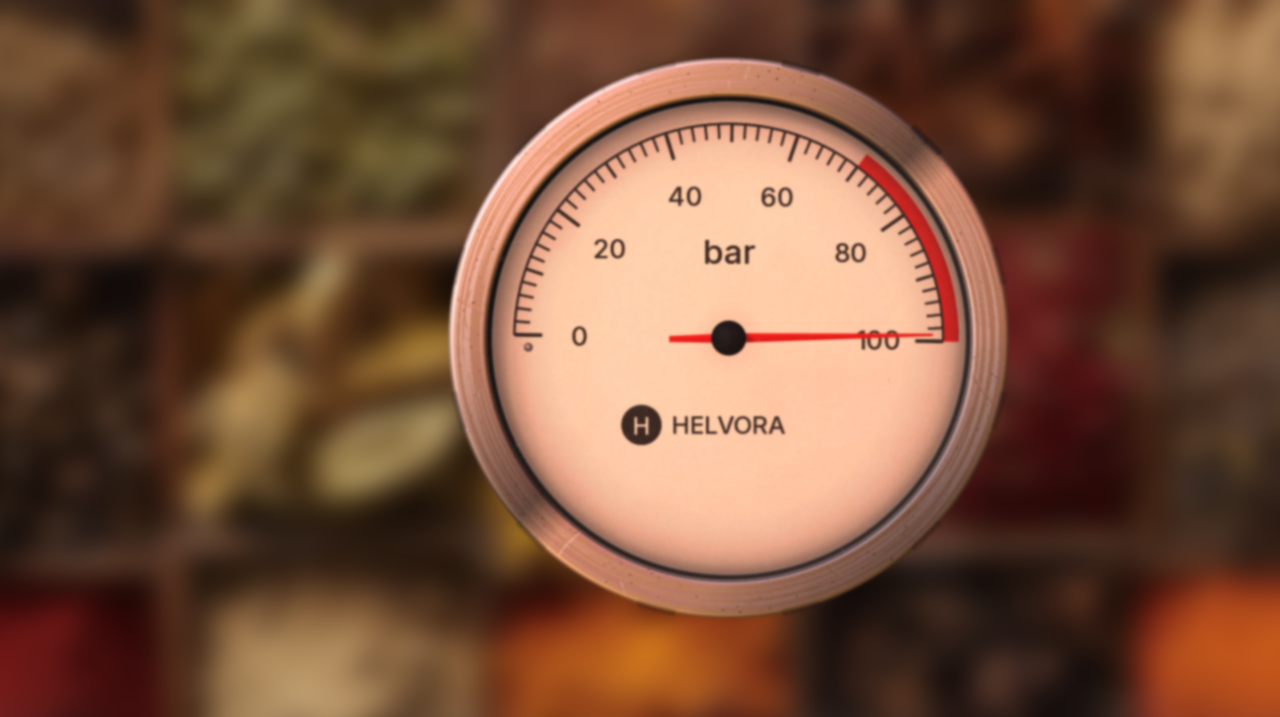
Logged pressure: 99 bar
